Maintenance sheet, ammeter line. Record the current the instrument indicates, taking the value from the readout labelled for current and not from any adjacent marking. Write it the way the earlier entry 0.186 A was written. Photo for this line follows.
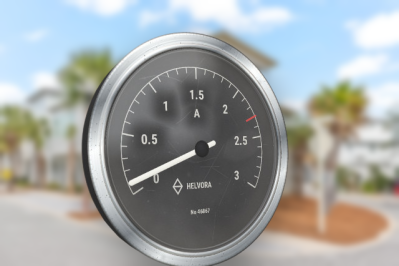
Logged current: 0.1 A
